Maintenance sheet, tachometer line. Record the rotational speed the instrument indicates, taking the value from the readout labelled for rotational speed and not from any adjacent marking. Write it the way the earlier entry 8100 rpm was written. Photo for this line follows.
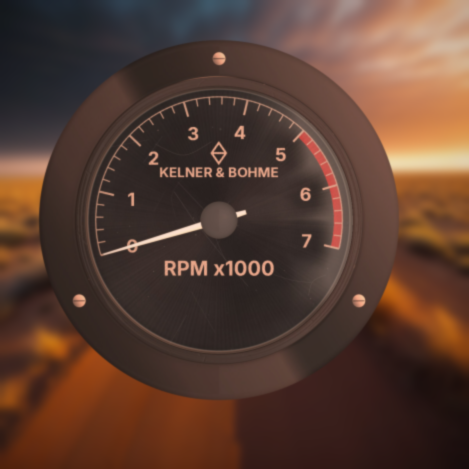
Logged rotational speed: 0 rpm
